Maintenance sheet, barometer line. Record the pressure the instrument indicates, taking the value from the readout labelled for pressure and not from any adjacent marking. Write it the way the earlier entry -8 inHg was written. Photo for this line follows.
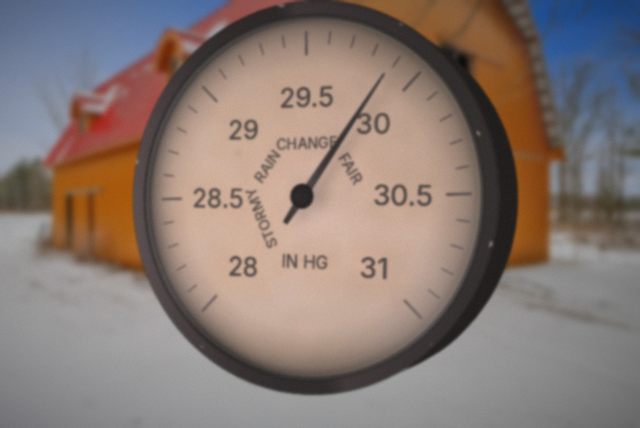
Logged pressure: 29.9 inHg
